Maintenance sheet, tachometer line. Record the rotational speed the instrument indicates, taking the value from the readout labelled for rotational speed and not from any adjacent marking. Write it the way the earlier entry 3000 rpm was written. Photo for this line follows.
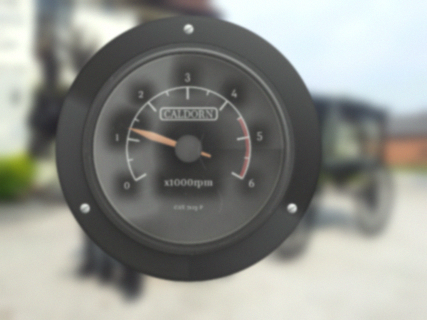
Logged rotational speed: 1250 rpm
